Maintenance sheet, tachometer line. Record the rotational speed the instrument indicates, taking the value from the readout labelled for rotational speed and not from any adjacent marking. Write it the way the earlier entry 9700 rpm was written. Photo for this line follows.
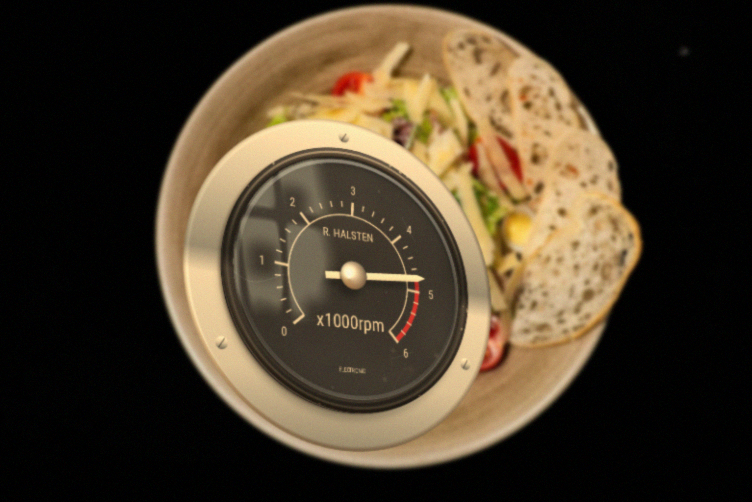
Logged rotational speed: 4800 rpm
